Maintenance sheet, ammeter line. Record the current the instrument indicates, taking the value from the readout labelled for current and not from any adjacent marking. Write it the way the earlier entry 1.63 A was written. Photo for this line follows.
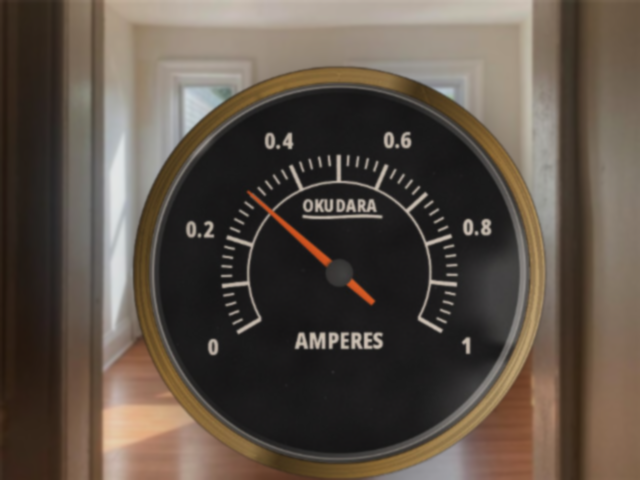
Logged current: 0.3 A
